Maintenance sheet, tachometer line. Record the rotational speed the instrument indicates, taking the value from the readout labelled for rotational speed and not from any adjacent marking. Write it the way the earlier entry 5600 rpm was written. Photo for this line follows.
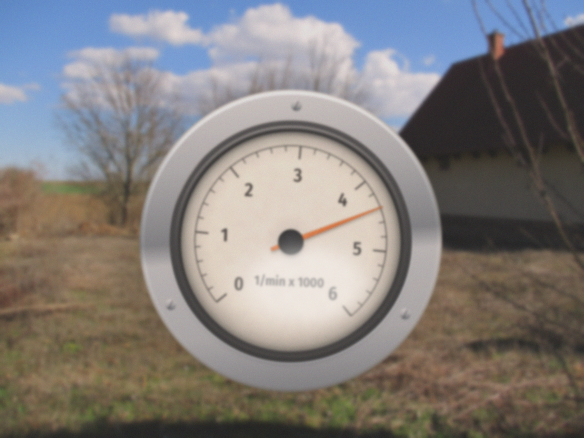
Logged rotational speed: 4400 rpm
